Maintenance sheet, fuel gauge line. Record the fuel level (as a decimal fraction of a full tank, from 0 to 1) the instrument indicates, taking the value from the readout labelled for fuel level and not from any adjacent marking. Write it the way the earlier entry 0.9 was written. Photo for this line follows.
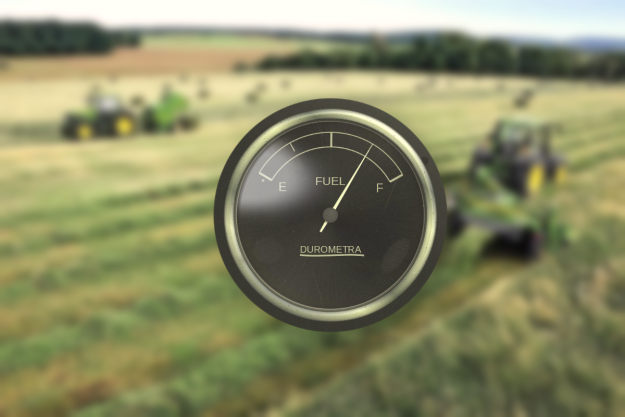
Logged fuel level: 0.75
